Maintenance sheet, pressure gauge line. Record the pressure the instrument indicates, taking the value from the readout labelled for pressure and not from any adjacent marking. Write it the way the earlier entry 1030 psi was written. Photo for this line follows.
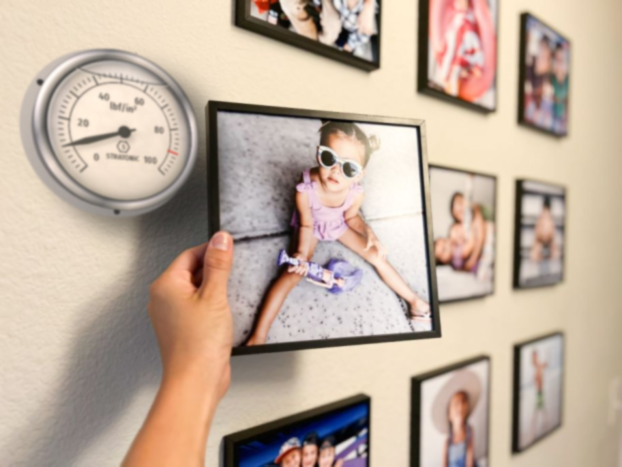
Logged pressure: 10 psi
